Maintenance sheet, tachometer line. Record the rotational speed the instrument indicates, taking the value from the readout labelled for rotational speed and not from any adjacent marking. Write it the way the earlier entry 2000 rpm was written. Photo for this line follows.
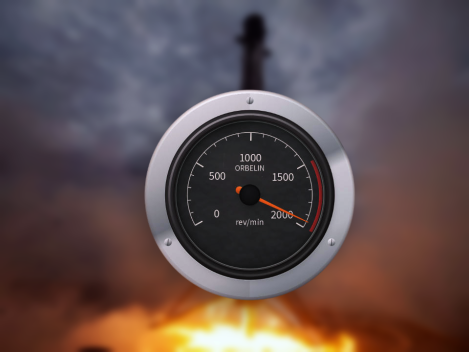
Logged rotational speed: 1950 rpm
